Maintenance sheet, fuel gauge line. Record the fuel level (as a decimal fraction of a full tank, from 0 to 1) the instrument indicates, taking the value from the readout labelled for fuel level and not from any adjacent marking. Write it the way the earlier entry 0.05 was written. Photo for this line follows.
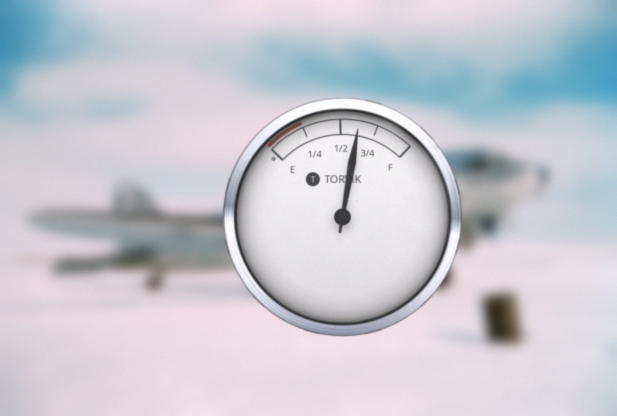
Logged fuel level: 0.625
